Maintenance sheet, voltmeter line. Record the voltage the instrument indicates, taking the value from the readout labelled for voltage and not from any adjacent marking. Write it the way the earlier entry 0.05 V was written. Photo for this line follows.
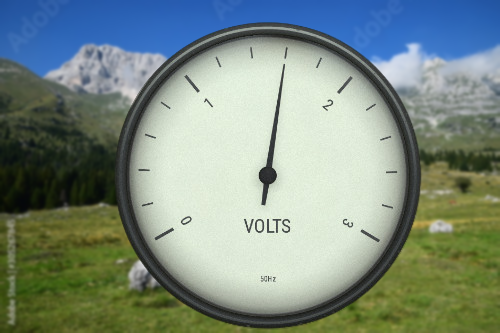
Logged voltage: 1.6 V
